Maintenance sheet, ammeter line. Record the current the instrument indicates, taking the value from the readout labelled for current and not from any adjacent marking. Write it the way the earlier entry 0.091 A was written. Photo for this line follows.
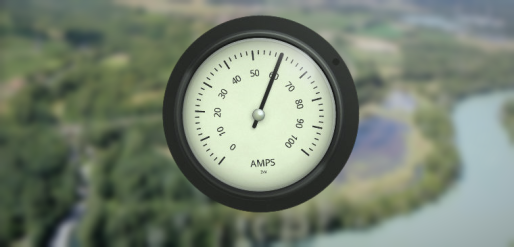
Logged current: 60 A
